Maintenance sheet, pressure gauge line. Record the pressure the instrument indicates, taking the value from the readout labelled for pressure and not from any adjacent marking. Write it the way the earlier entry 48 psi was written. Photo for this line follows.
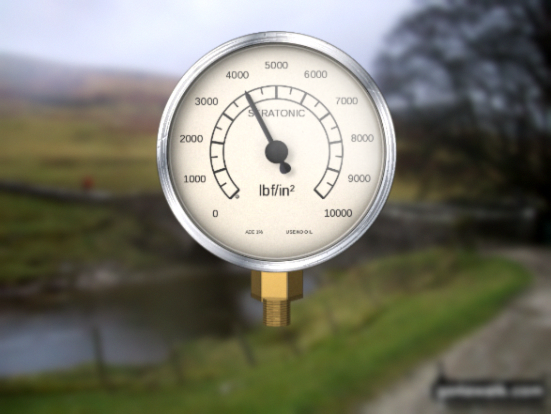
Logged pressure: 4000 psi
